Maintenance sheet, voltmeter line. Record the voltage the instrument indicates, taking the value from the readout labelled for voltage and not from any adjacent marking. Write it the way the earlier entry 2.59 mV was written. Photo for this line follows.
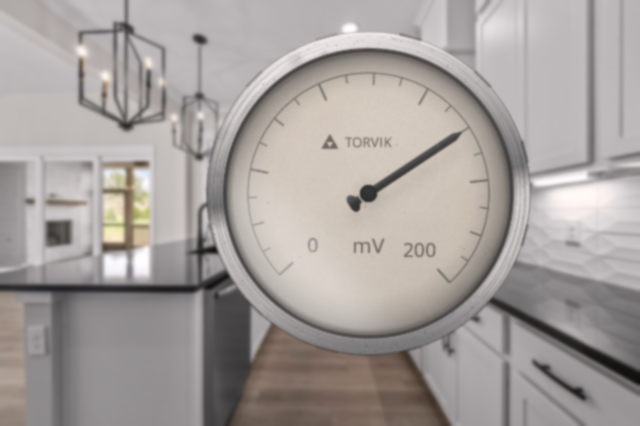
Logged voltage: 140 mV
